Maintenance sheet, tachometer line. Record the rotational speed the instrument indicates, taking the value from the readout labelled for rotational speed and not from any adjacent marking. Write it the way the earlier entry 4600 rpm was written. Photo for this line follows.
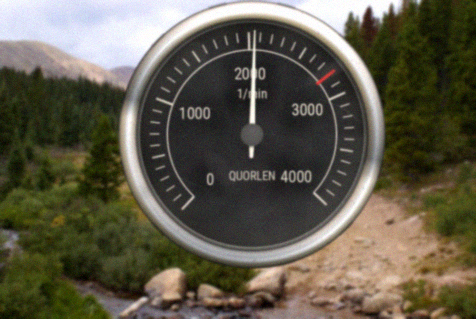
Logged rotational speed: 2050 rpm
